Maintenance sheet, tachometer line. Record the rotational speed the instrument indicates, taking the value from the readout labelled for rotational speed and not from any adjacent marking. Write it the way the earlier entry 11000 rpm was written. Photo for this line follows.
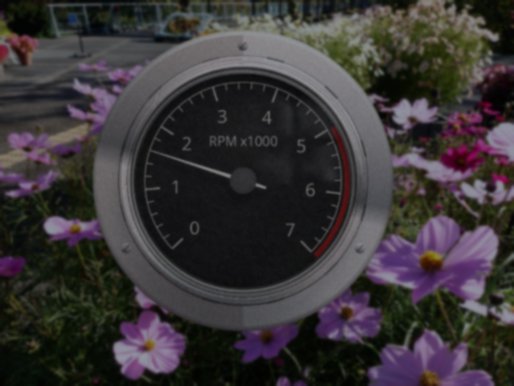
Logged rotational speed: 1600 rpm
